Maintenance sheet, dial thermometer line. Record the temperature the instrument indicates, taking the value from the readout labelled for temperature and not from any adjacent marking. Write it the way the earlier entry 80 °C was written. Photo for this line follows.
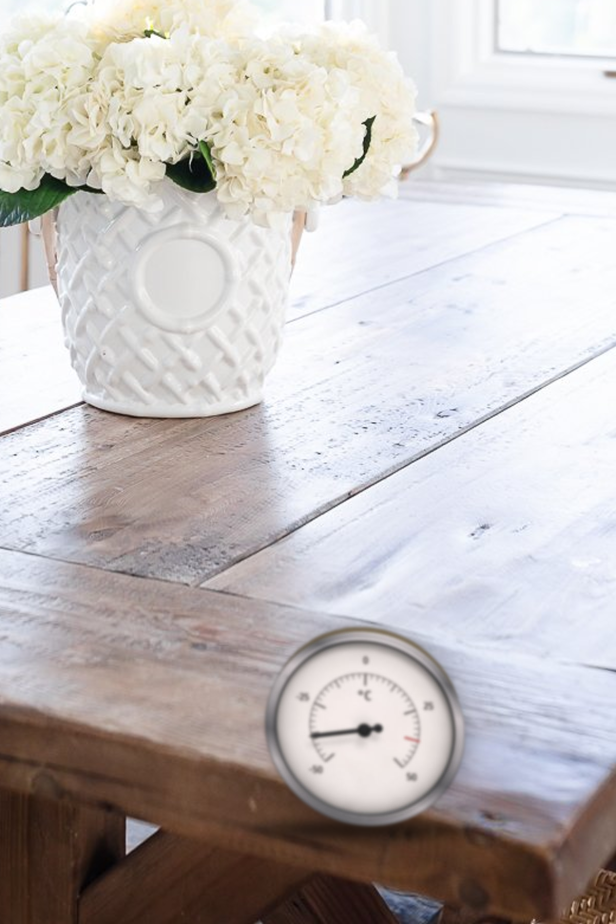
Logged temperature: -37.5 °C
